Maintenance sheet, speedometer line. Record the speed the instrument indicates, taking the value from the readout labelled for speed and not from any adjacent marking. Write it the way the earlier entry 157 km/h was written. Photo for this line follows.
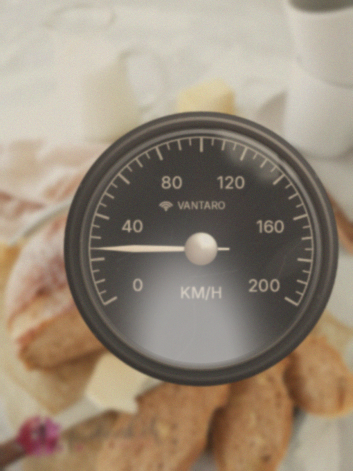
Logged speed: 25 km/h
